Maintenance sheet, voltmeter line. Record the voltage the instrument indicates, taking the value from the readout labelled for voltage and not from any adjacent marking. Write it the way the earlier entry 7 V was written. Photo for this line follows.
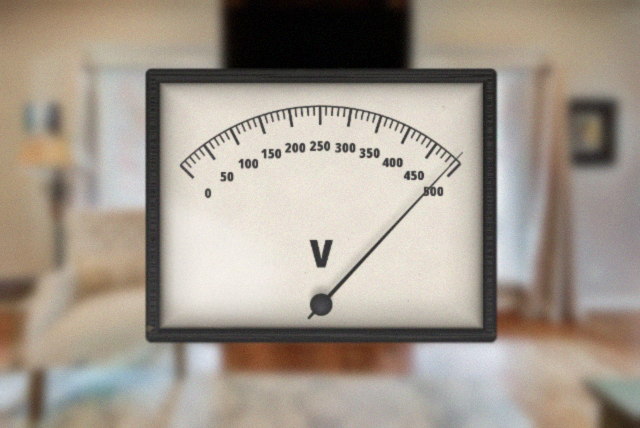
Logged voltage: 490 V
